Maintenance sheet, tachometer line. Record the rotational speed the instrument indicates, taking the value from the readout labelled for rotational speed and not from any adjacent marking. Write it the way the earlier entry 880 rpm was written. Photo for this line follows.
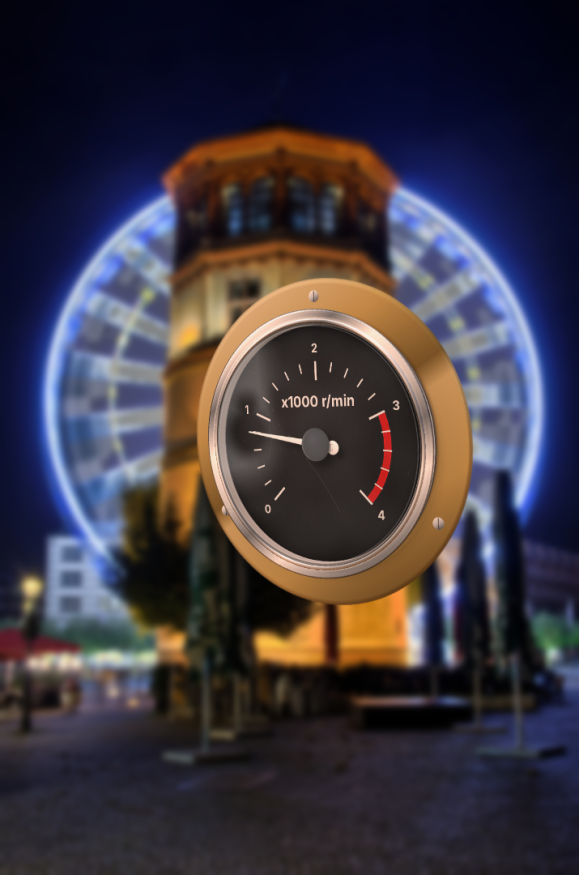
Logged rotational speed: 800 rpm
